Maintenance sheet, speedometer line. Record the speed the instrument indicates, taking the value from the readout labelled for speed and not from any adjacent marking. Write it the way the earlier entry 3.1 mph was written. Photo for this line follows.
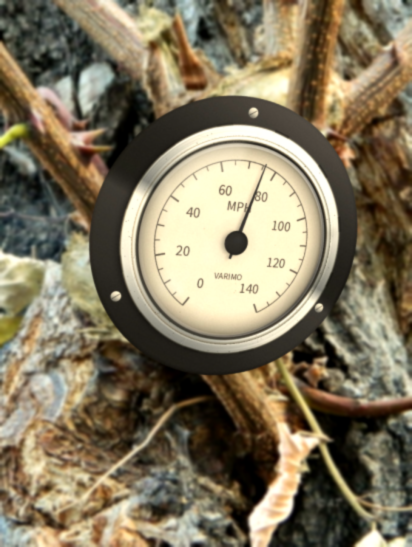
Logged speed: 75 mph
